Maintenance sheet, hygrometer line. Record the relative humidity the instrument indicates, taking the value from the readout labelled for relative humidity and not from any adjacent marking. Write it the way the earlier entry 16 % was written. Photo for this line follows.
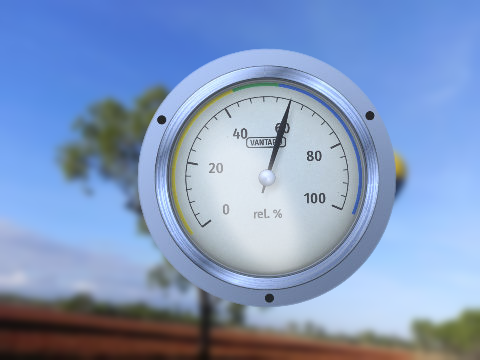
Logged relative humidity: 60 %
